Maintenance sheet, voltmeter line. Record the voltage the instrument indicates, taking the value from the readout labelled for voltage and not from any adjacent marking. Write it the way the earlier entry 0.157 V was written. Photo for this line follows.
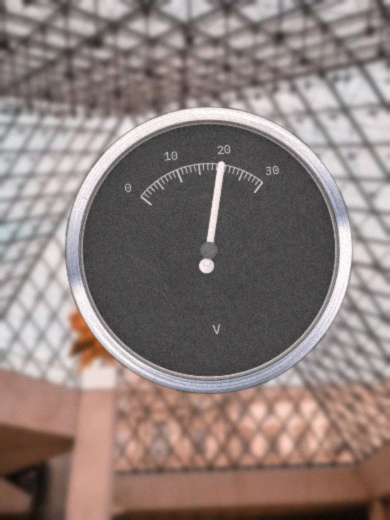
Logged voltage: 20 V
